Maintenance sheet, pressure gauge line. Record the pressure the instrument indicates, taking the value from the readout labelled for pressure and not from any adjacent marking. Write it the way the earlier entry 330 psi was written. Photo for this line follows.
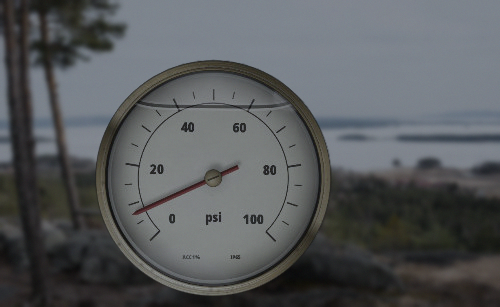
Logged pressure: 7.5 psi
